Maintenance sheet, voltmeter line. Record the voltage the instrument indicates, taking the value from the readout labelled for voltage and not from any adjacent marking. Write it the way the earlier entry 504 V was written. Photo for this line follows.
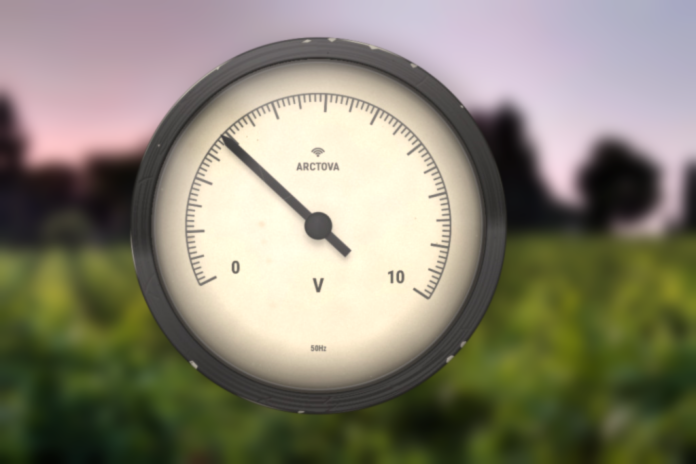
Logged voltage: 2.9 V
